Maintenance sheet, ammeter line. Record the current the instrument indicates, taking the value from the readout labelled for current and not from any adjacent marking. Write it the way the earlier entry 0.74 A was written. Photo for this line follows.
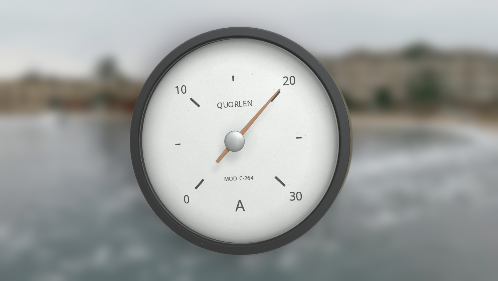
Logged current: 20 A
